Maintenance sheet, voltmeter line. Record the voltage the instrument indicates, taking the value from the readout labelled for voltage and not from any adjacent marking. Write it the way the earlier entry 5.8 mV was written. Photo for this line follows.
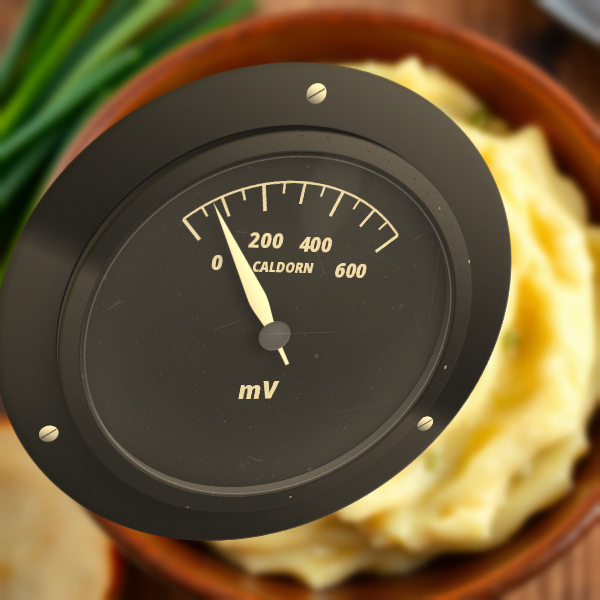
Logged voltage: 75 mV
